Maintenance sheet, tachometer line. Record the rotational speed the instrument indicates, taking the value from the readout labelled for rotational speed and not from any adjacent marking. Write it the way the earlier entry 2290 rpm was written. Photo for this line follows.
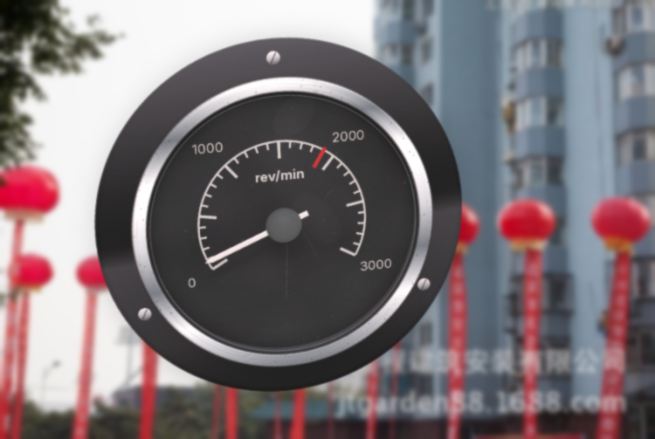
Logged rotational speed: 100 rpm
